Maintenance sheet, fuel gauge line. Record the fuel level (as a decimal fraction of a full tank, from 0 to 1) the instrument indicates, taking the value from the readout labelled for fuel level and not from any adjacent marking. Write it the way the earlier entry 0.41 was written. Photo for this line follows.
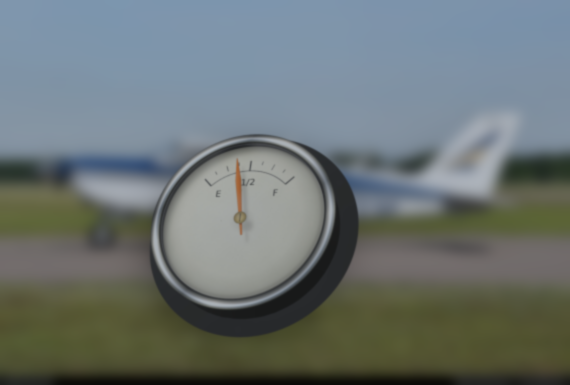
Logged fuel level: 0.375
